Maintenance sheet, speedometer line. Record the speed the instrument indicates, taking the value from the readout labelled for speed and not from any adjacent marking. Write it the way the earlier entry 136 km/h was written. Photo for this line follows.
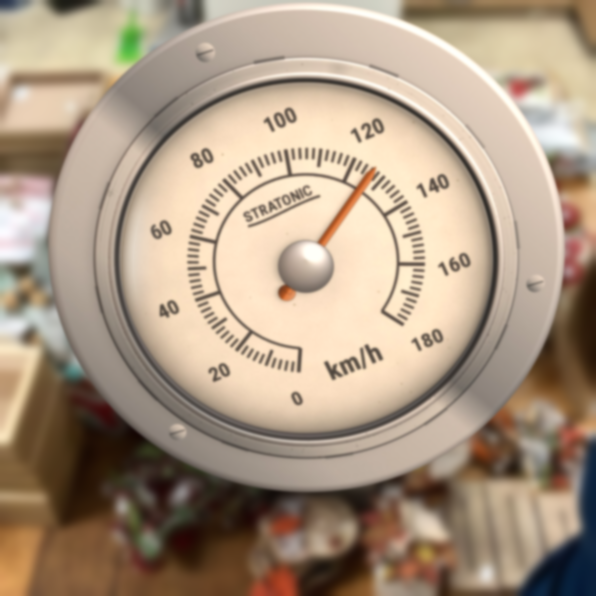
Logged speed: 126 km/h
